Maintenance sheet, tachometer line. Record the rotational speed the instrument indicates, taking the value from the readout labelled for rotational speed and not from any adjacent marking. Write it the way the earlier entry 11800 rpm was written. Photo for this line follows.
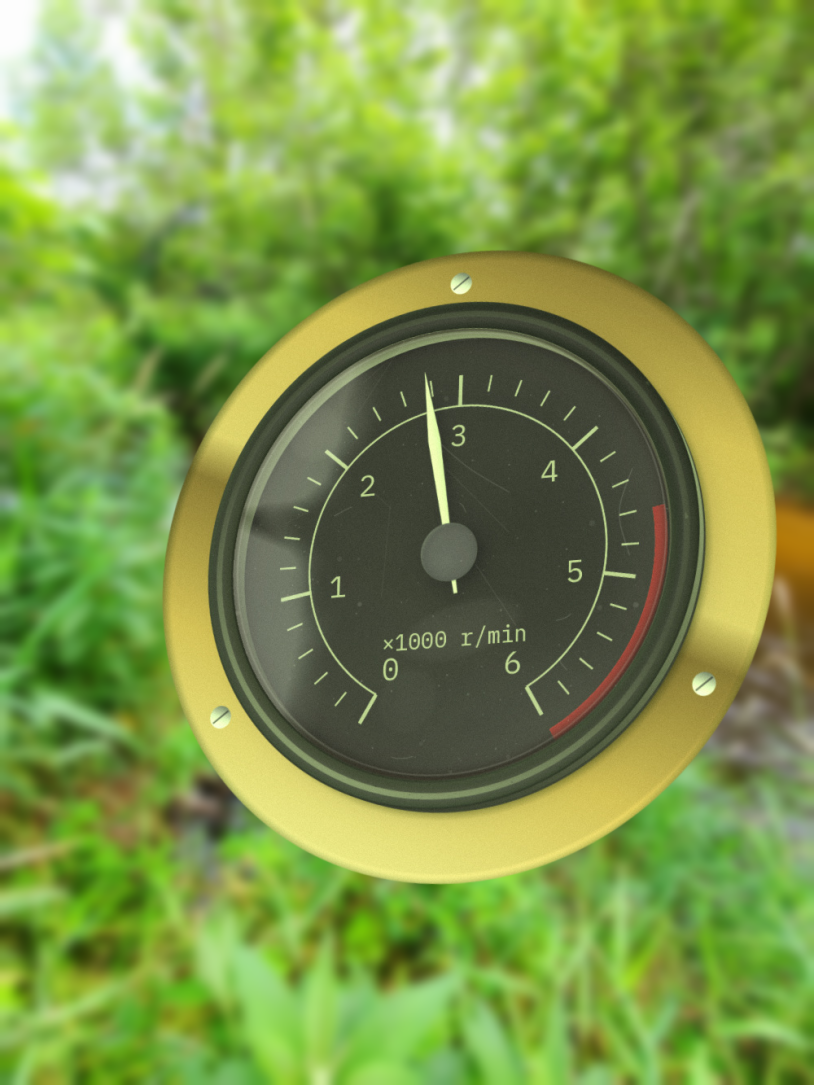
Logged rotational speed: 2800 rpm
